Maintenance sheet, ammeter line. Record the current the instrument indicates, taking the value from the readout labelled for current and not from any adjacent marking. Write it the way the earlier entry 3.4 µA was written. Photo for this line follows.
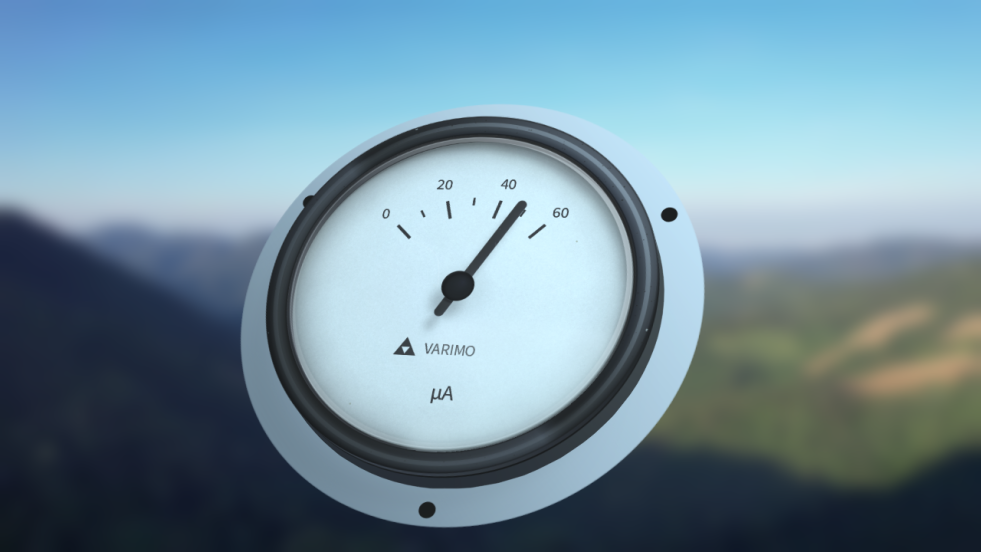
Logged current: 50 µA
